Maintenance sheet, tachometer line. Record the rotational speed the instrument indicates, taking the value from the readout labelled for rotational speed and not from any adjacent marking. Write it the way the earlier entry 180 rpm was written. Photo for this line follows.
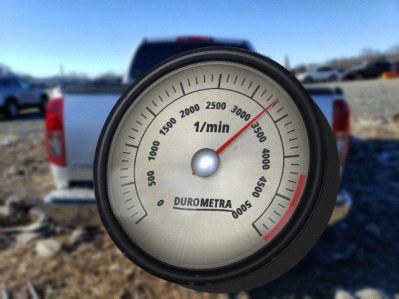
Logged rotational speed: 3300 rpm
